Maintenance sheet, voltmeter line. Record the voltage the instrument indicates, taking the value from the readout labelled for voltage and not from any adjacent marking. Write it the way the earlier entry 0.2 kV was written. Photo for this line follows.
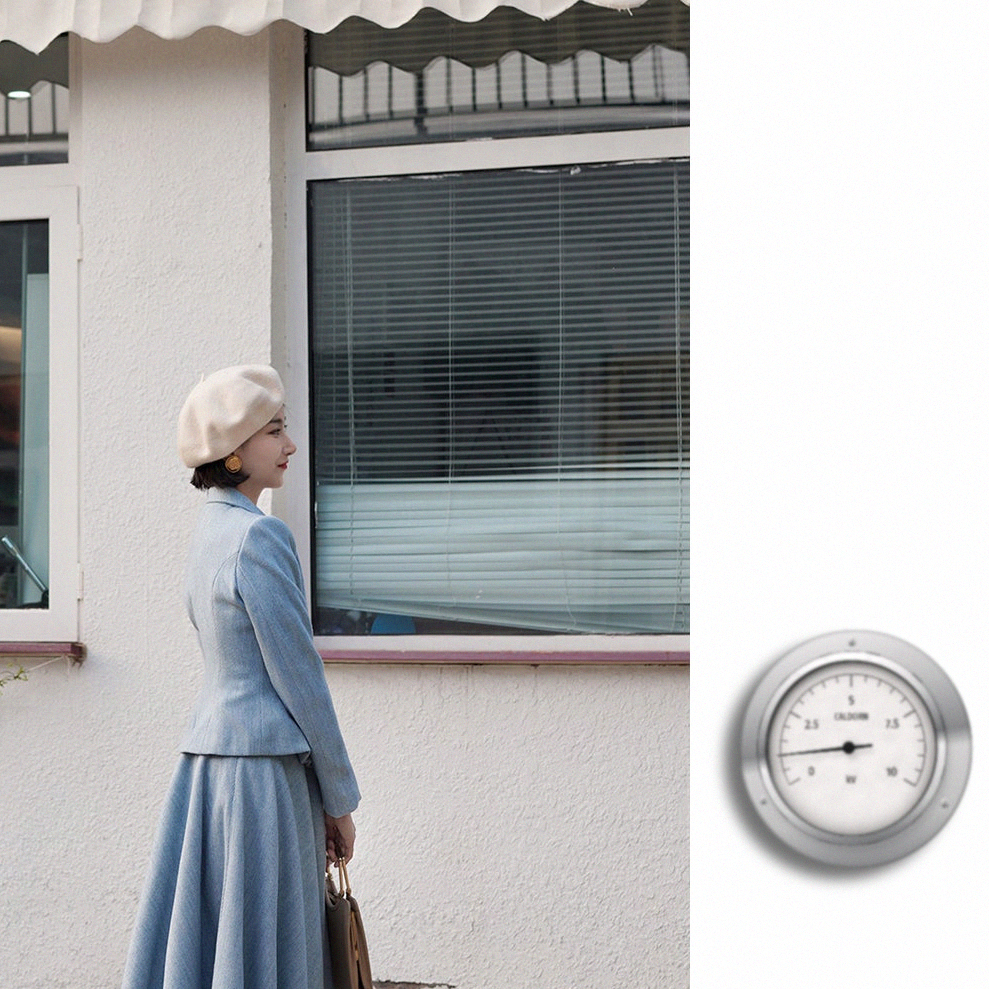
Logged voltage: 1 kV
